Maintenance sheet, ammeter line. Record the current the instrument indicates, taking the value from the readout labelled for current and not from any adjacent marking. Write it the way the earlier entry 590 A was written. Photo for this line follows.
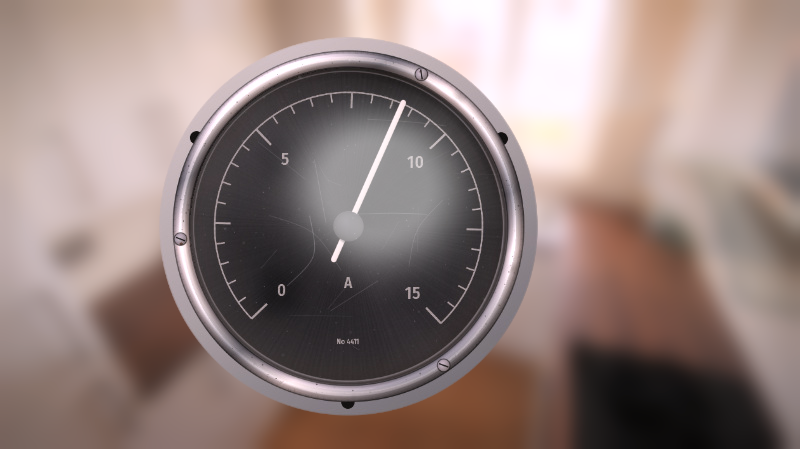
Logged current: 8.75 A
